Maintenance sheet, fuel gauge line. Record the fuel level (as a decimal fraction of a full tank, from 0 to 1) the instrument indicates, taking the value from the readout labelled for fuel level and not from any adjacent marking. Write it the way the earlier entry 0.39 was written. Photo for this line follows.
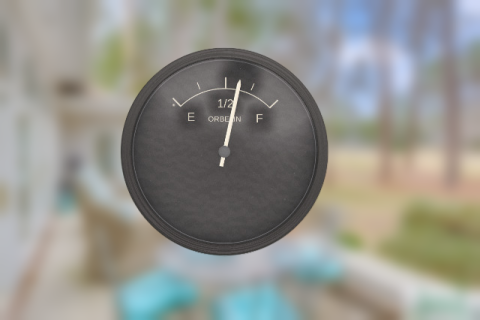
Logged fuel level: 0.625
